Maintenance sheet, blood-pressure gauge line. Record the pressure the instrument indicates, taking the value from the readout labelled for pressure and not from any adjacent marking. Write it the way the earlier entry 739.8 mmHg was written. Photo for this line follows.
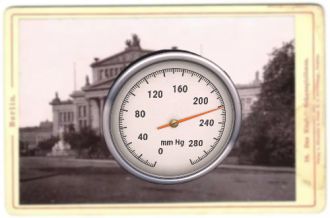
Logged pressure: 220 mmHg
